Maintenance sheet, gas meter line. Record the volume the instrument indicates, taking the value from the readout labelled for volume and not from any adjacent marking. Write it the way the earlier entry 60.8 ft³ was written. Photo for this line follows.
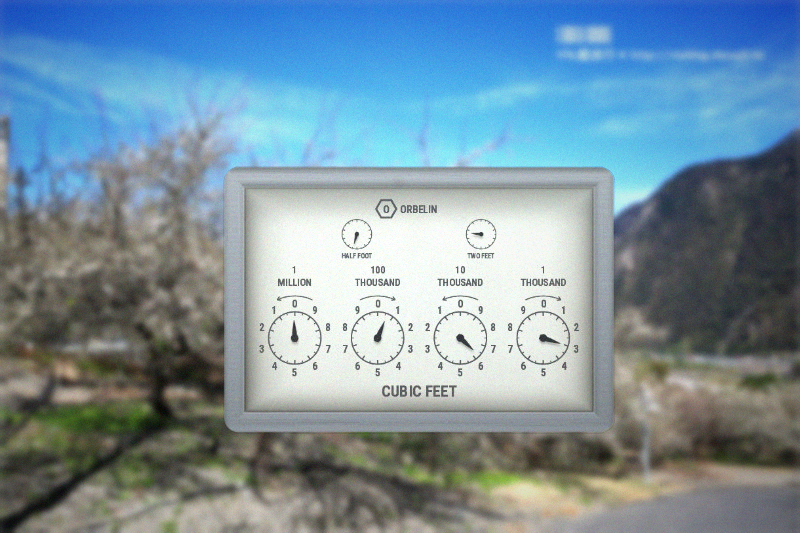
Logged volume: 6300 ft³
